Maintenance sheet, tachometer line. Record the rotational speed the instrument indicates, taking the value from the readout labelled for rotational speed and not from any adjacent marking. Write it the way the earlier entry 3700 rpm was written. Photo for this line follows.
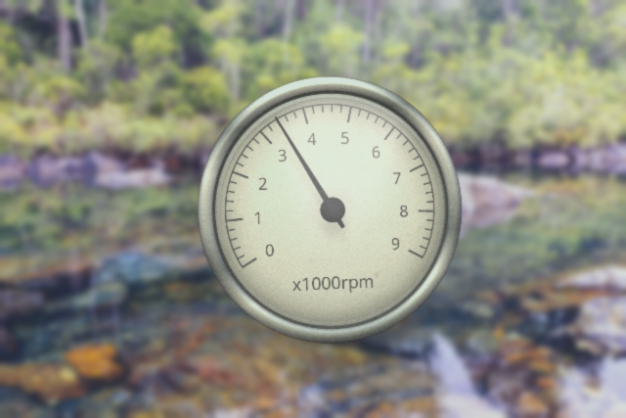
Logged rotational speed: 3400 rpm
